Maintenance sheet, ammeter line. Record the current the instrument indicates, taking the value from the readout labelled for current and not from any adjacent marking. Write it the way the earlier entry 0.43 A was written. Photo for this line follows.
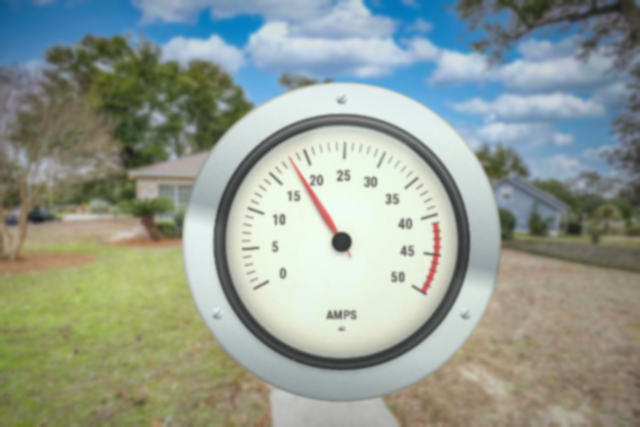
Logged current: 18 A
